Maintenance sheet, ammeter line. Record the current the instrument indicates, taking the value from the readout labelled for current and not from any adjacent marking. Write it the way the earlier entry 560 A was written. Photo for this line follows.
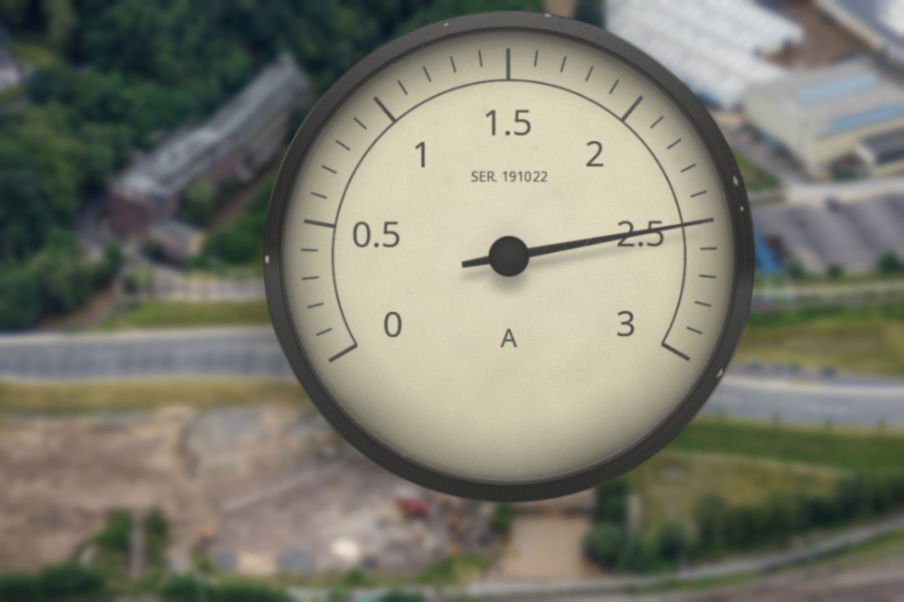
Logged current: 2.5 A
